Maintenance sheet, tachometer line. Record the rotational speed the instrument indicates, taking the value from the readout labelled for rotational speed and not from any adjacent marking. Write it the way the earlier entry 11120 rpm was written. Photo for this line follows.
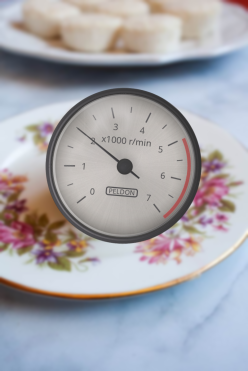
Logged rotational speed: 2000 rpm
